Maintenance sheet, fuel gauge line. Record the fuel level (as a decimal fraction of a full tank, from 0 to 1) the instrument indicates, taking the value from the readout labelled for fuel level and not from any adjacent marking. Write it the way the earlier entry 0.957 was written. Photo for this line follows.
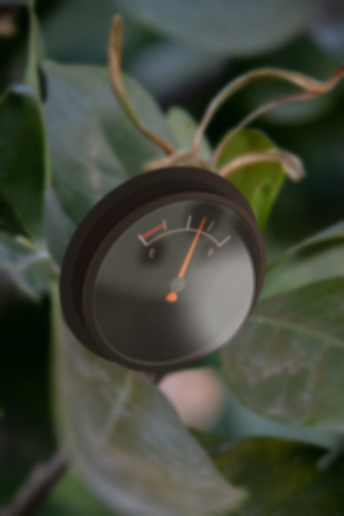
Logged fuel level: 0.625
